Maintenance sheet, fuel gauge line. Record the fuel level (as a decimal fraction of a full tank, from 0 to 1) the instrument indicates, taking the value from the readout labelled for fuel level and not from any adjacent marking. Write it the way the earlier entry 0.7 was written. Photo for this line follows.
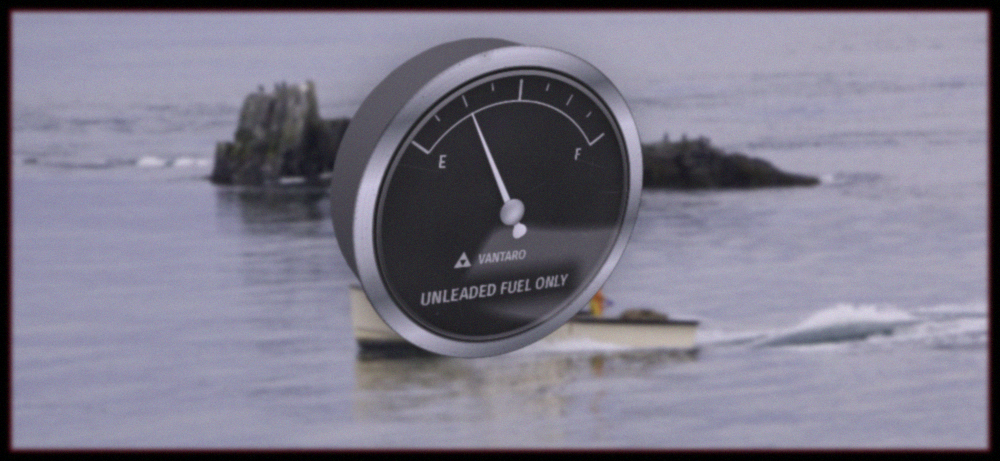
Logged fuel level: 0.25
